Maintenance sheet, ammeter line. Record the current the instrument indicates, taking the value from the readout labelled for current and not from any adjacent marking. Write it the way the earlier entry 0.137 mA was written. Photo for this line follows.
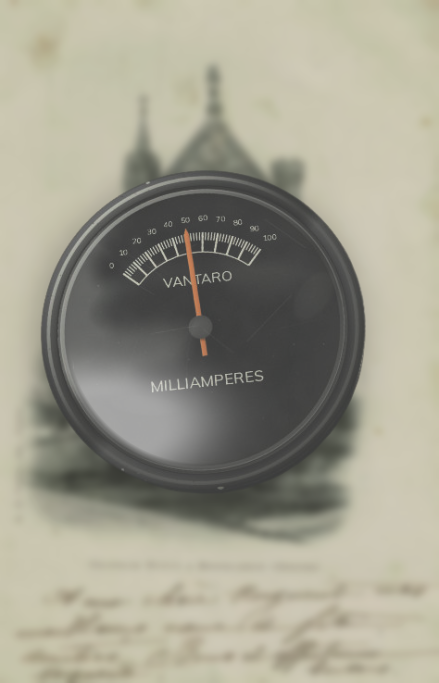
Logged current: 50 mA
